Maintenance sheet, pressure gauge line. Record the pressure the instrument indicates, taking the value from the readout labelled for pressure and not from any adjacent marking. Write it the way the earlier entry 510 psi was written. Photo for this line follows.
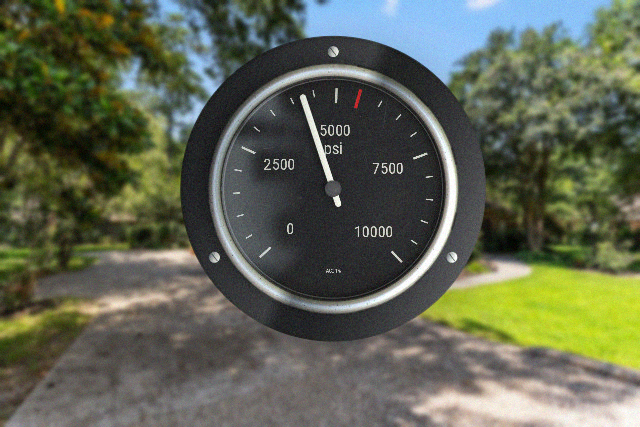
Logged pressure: 4250 psi
